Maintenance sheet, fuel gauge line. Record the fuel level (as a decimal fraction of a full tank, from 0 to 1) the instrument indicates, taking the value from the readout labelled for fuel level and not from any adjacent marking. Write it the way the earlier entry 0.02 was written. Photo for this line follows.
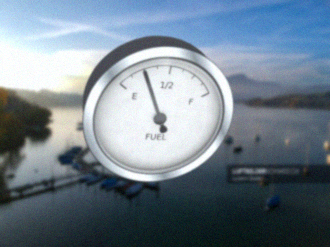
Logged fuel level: 0.25
